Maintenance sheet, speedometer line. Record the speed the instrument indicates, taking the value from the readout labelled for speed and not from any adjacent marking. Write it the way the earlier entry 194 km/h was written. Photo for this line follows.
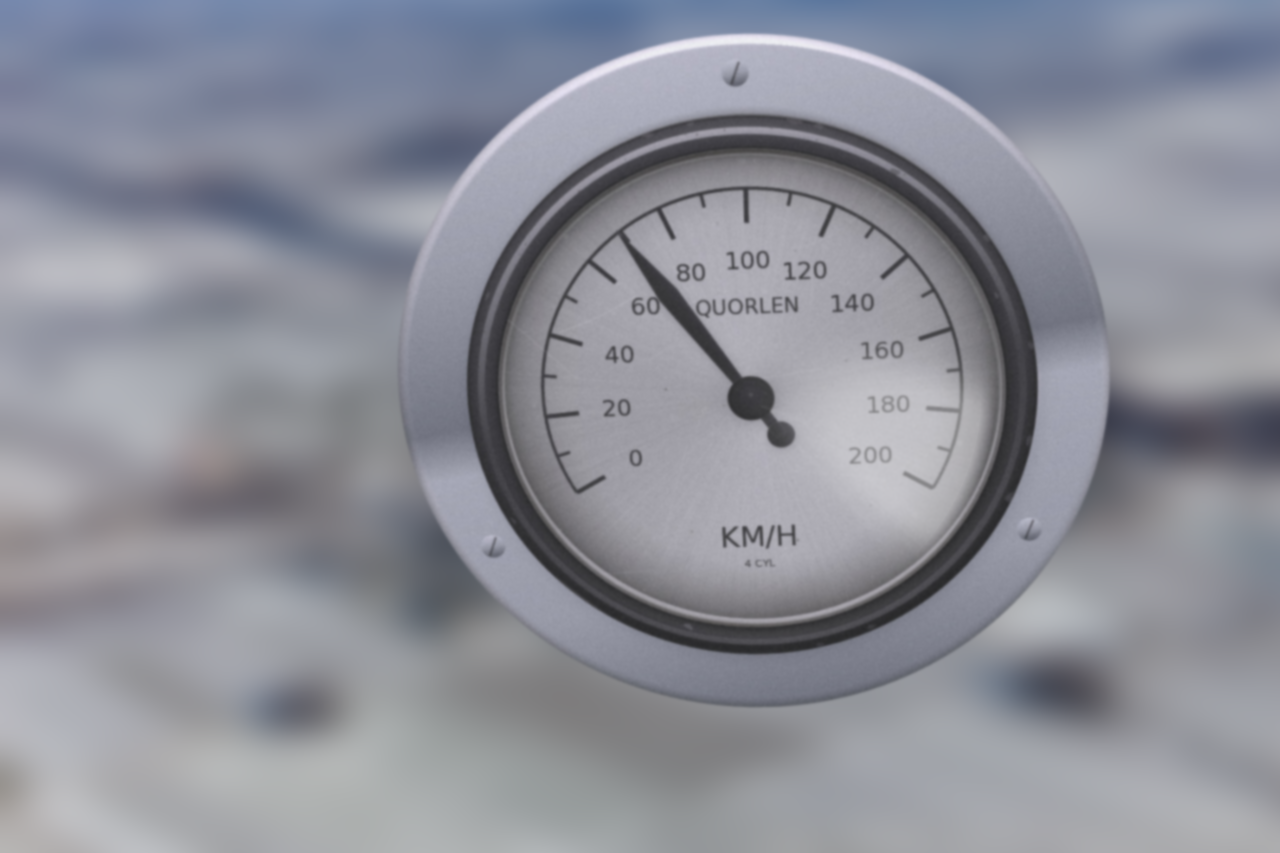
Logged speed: 70 km/h
